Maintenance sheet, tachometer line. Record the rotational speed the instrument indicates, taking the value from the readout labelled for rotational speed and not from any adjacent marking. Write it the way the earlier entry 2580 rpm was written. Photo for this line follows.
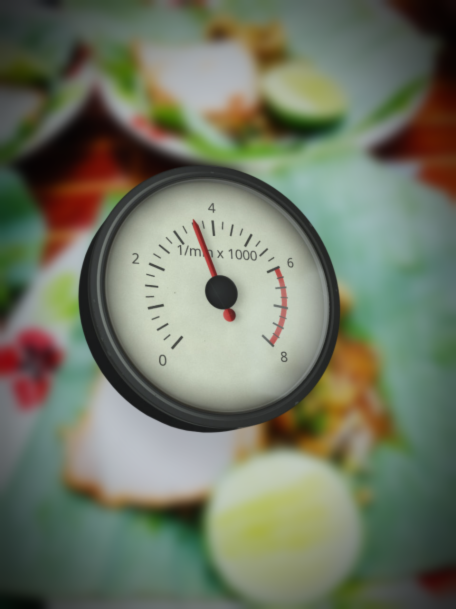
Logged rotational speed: 3500 rpm
